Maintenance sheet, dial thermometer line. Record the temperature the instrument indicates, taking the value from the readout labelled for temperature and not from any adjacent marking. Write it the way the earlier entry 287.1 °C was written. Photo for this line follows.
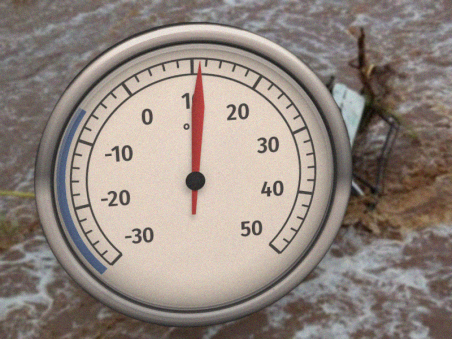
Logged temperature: 11 °C
